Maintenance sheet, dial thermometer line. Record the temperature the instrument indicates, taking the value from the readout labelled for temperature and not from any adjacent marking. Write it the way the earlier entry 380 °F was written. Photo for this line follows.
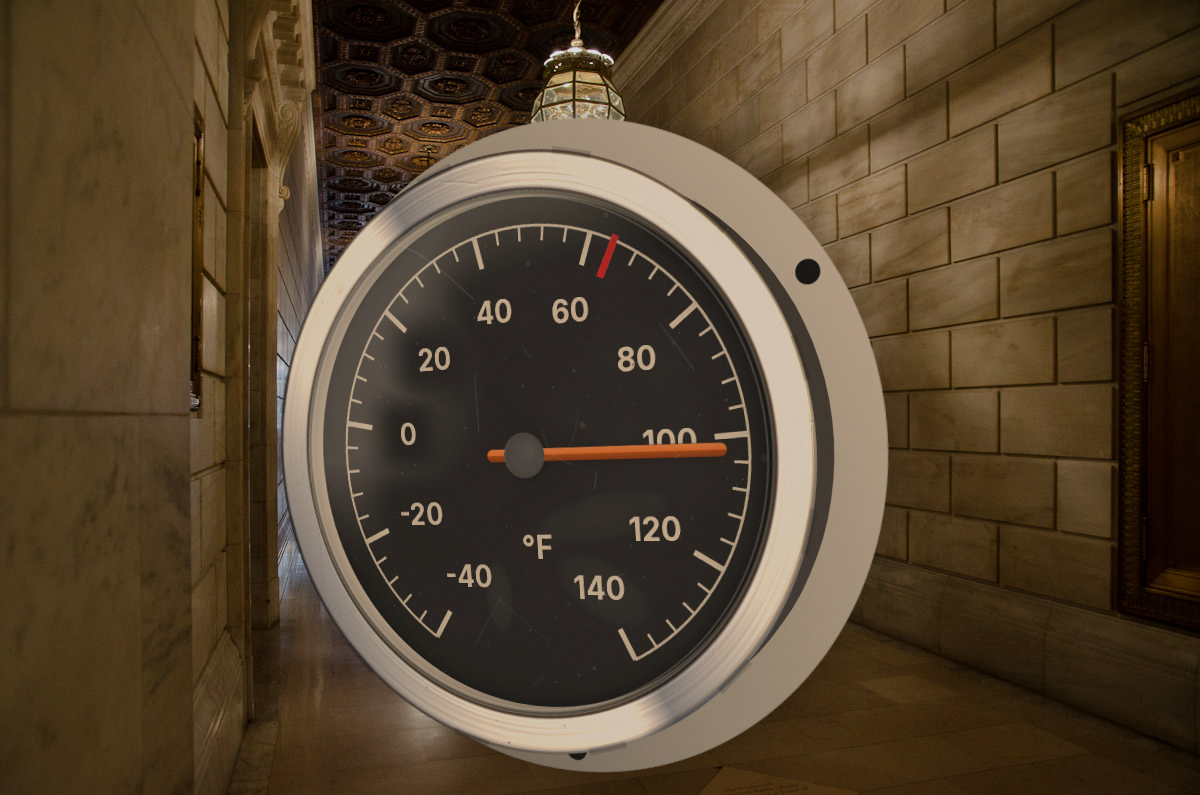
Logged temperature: 102 °F
